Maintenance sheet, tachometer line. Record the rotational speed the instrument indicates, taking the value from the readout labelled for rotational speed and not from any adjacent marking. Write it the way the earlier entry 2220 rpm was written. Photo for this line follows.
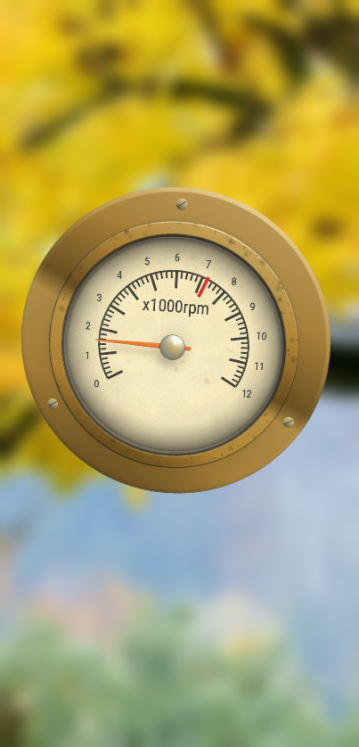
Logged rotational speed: 1600 rpm
